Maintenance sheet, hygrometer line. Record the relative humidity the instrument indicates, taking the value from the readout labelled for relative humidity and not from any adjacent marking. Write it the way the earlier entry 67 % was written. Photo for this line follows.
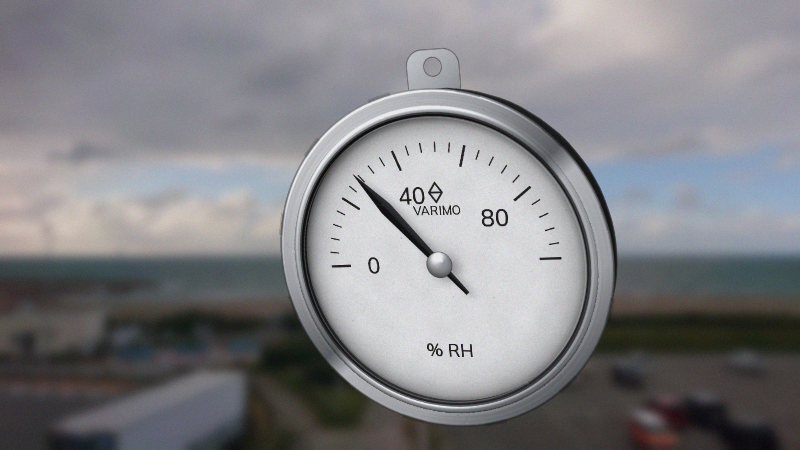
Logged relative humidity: 28 %
